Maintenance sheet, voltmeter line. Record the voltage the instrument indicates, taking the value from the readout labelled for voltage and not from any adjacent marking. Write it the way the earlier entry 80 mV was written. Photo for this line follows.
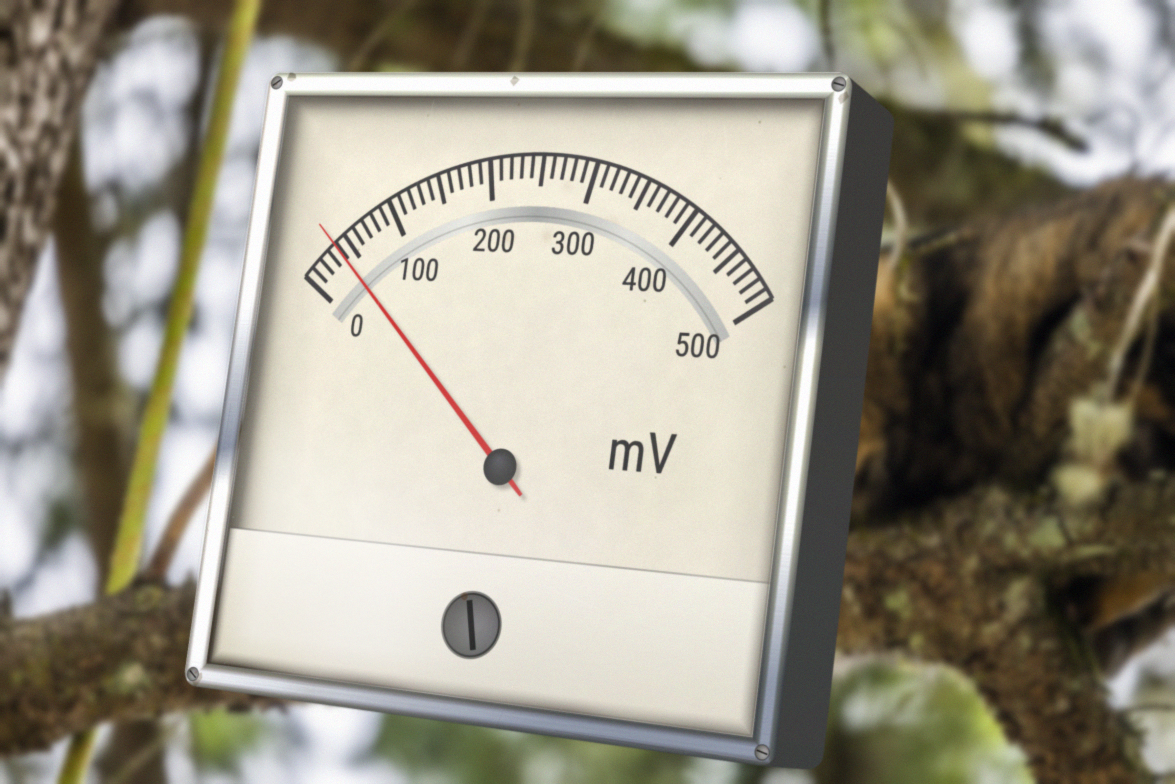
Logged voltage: 40 mV
